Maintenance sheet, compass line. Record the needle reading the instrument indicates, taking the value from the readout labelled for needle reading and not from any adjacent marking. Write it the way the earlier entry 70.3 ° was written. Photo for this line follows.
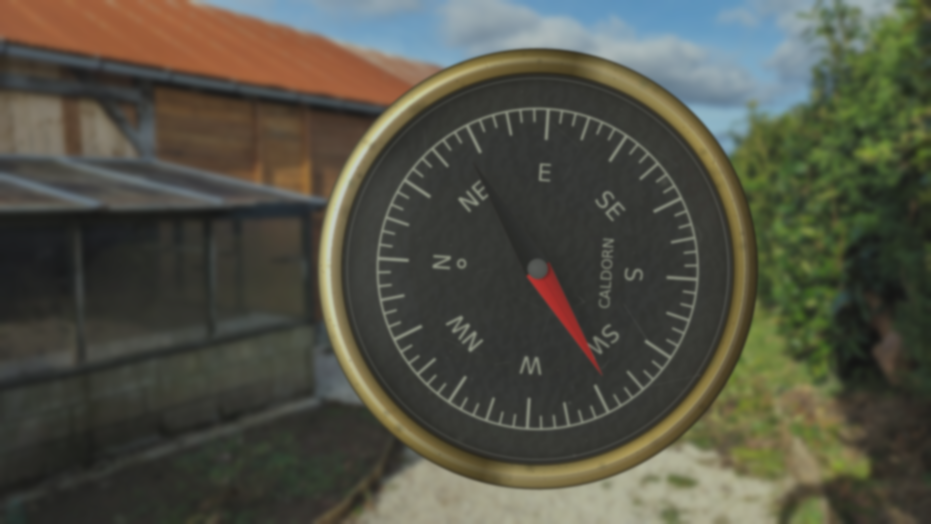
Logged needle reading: 235 °
